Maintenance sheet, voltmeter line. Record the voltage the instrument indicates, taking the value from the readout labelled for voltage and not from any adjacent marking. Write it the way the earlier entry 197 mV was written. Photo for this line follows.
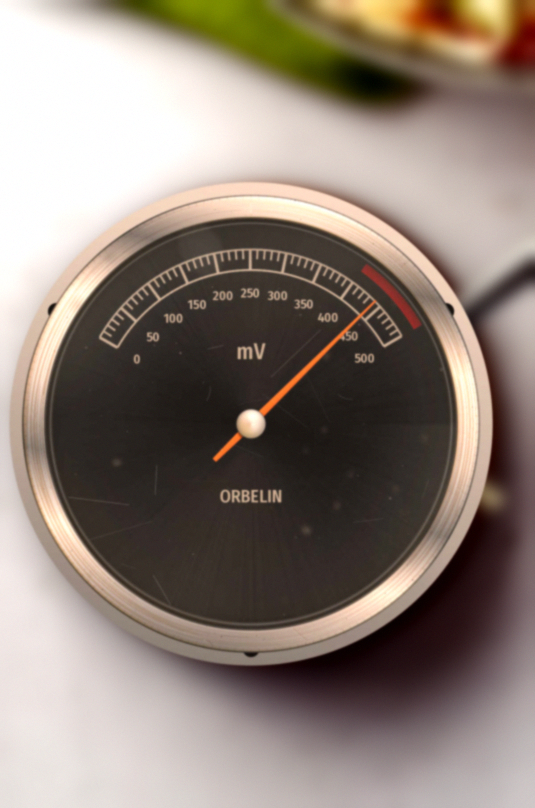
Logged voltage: 440 mV
